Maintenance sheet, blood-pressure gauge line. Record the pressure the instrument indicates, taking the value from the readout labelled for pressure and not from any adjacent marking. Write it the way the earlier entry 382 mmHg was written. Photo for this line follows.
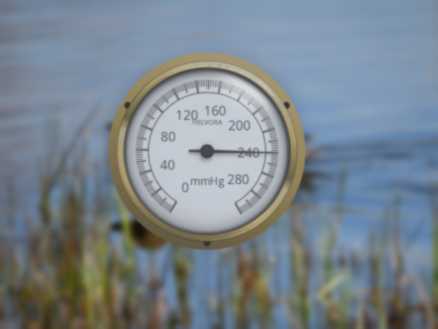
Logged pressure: 240 mmHg
